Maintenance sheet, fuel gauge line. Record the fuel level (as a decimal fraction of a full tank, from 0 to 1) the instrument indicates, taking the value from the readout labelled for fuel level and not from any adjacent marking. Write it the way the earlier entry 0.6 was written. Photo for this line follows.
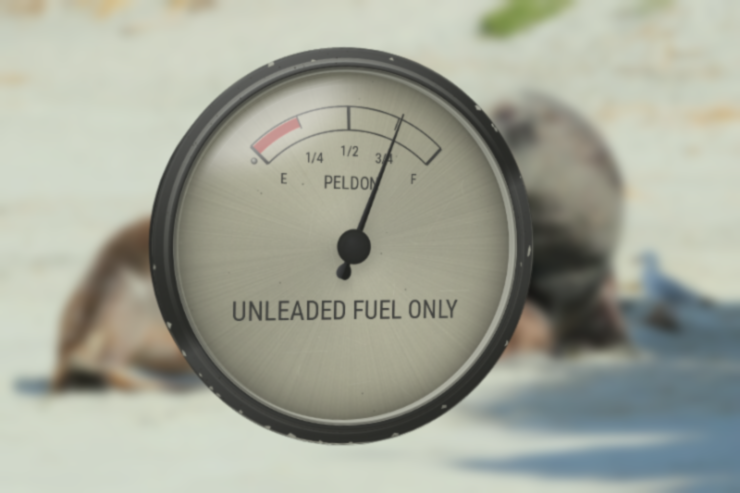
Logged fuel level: 0.75
